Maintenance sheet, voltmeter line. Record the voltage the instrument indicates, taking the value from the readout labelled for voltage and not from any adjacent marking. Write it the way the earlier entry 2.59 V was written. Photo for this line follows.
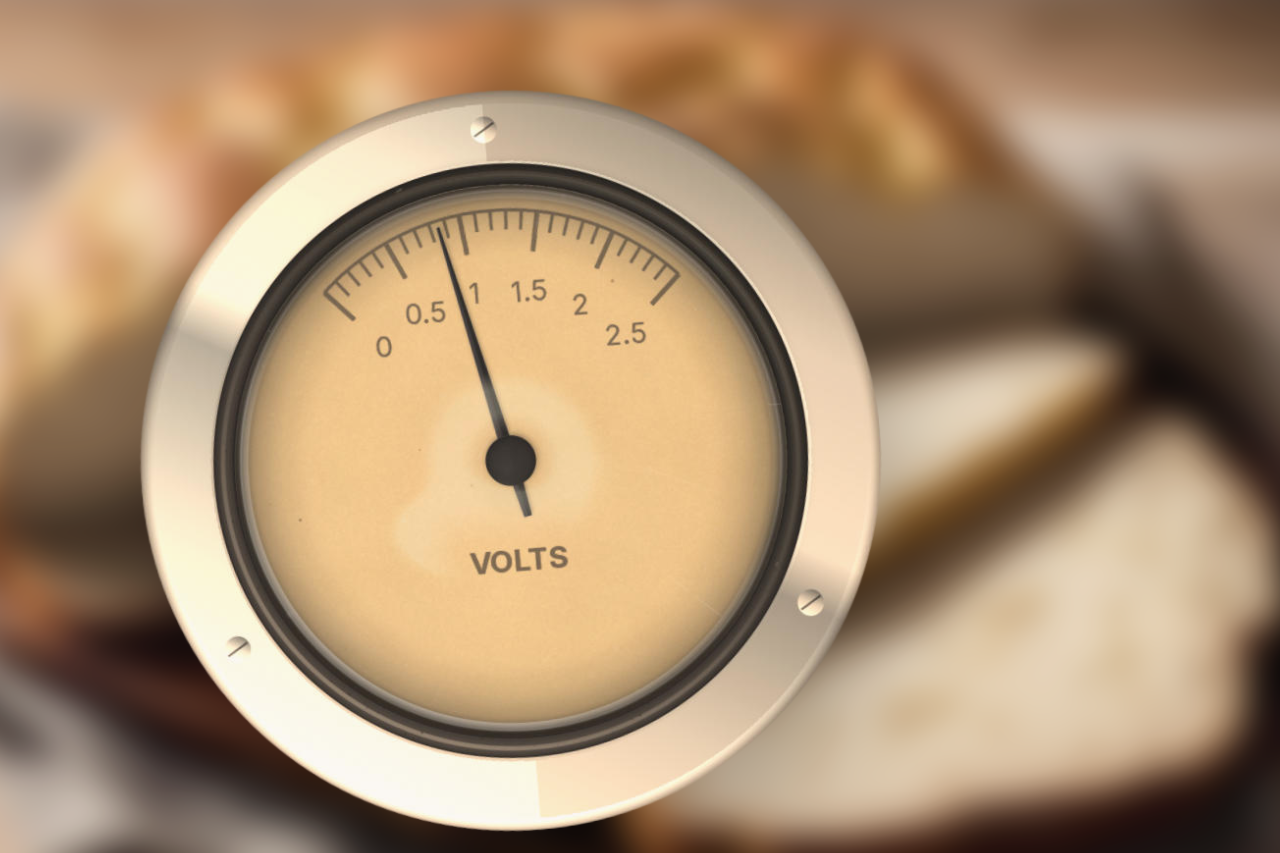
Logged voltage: 0.85 V
